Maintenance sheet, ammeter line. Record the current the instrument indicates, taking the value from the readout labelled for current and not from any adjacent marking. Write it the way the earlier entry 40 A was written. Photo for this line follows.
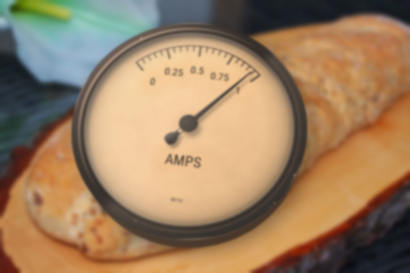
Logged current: 0.95 A
